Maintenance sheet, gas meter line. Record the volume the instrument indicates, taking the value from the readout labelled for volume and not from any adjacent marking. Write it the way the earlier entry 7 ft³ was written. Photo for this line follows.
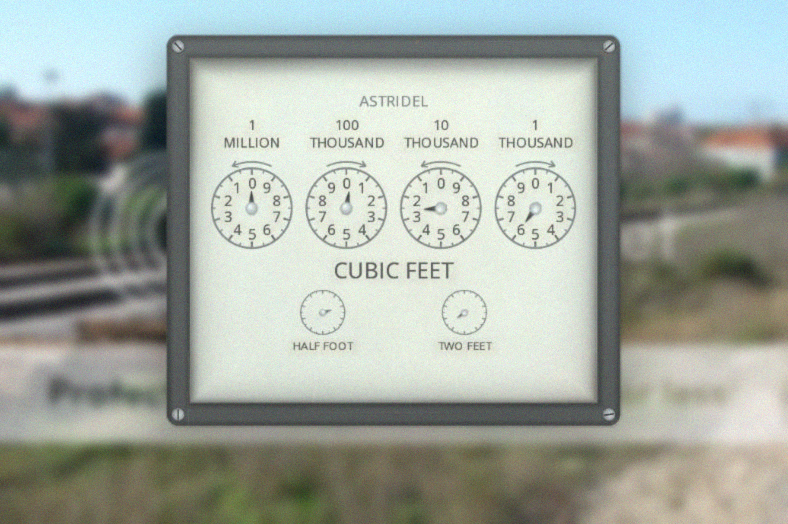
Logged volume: 2600 ft³
